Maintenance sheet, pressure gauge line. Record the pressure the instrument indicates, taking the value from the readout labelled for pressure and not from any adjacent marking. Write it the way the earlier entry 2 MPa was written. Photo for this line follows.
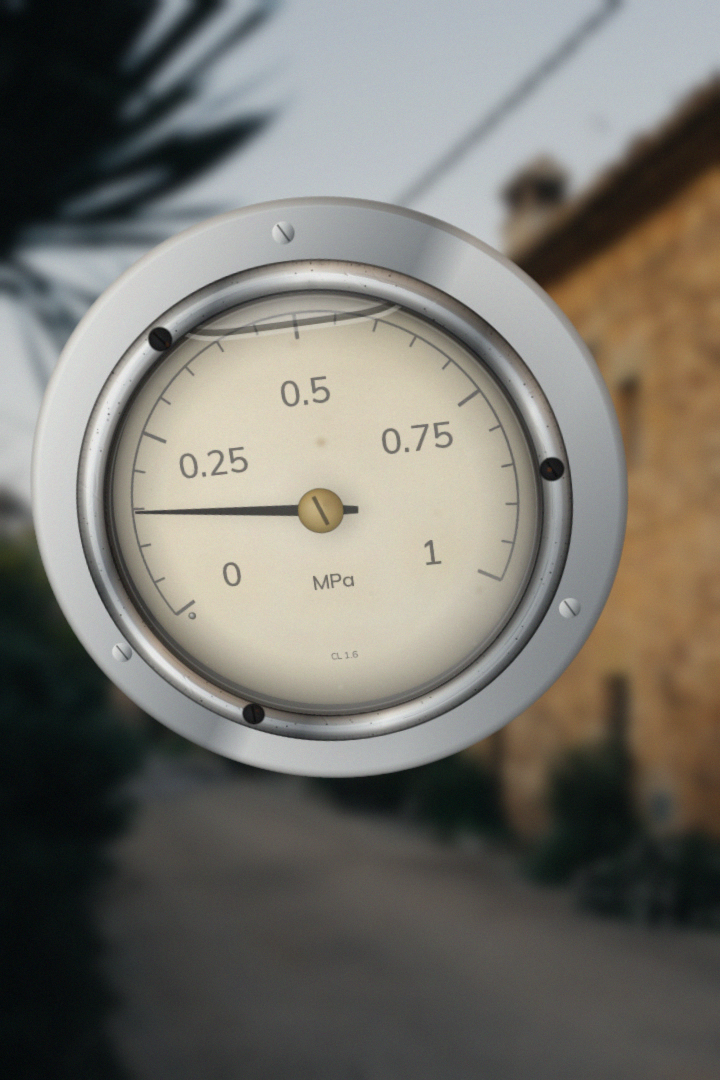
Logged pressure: 0.15 MPa
